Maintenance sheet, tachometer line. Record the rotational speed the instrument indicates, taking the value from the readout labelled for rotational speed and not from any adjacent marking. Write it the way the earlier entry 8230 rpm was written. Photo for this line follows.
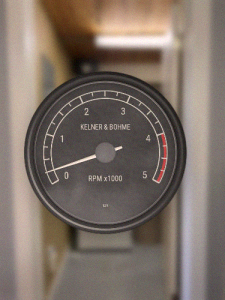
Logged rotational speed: 250 rpm
